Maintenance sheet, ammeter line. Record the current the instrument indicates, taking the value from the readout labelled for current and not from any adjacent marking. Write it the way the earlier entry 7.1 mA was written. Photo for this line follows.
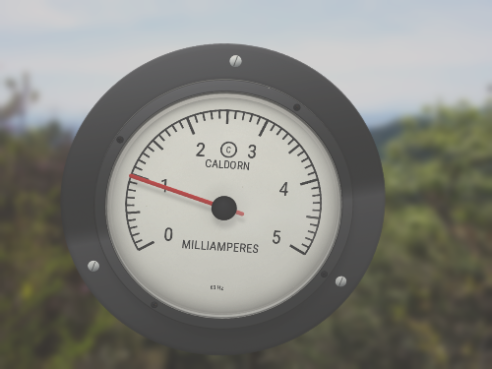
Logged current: 1 mA
